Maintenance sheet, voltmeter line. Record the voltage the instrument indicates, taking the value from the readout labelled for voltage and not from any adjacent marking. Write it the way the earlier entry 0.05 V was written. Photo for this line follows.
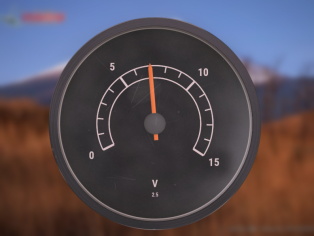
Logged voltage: 7 V
